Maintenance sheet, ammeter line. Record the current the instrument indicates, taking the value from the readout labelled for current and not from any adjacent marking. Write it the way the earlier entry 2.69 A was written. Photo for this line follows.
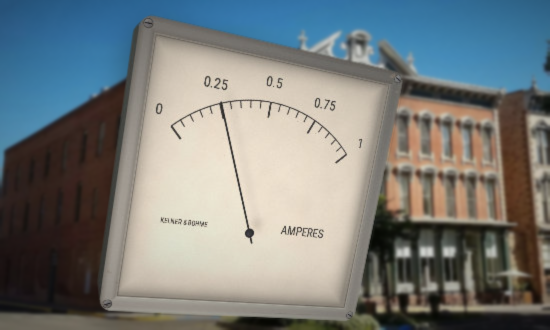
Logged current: 0.25 A
